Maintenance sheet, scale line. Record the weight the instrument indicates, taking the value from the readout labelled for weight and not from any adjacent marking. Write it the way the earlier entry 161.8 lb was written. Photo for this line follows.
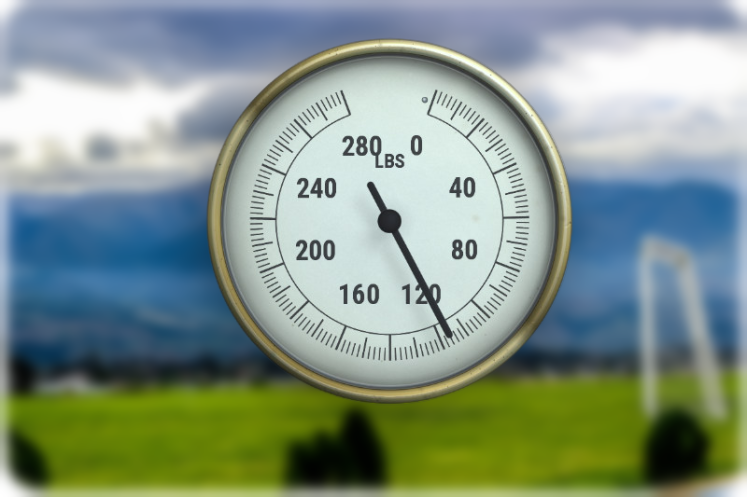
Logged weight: 116 lb
